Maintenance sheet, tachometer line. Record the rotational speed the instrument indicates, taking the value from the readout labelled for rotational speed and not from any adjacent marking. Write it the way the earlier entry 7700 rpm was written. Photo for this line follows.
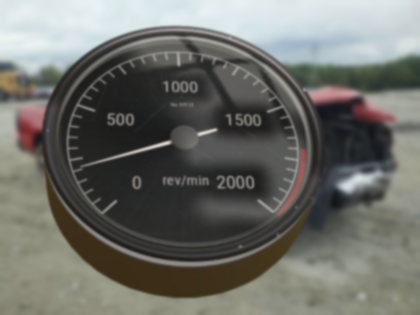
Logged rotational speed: 200 rpm
